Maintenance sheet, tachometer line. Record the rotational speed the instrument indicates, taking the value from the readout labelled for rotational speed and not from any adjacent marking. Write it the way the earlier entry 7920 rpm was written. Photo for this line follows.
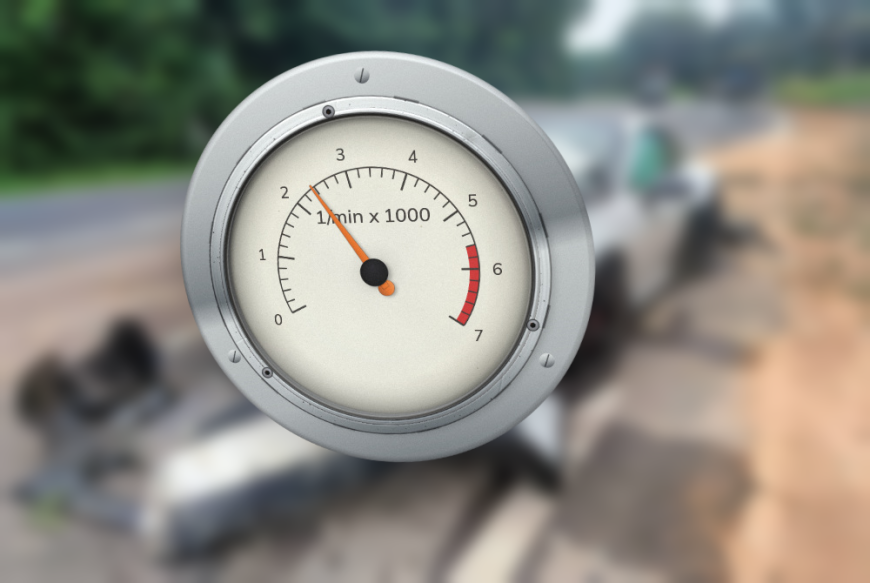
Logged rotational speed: 2400 rpm
